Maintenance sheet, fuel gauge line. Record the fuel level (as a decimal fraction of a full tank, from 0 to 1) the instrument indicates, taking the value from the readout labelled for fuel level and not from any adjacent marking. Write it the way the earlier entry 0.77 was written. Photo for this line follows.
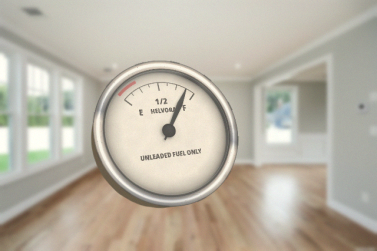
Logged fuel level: 0.875
